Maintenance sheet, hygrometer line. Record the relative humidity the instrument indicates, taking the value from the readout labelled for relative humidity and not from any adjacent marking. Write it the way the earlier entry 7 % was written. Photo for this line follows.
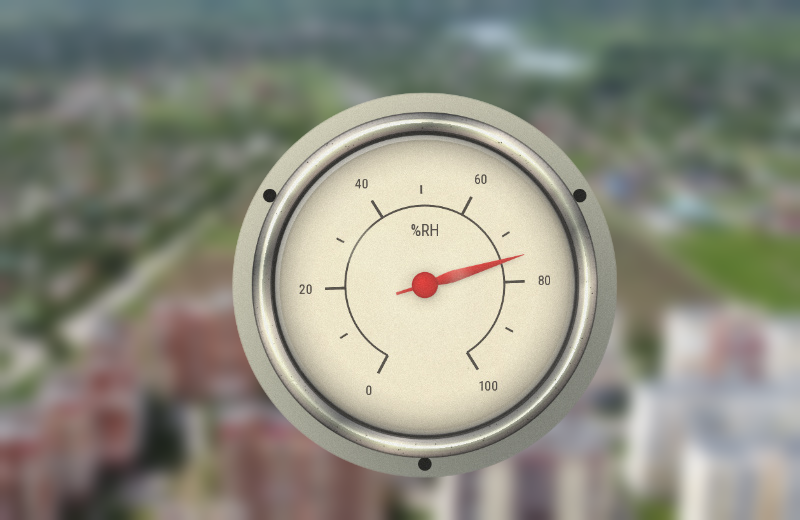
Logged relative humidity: 75 %
